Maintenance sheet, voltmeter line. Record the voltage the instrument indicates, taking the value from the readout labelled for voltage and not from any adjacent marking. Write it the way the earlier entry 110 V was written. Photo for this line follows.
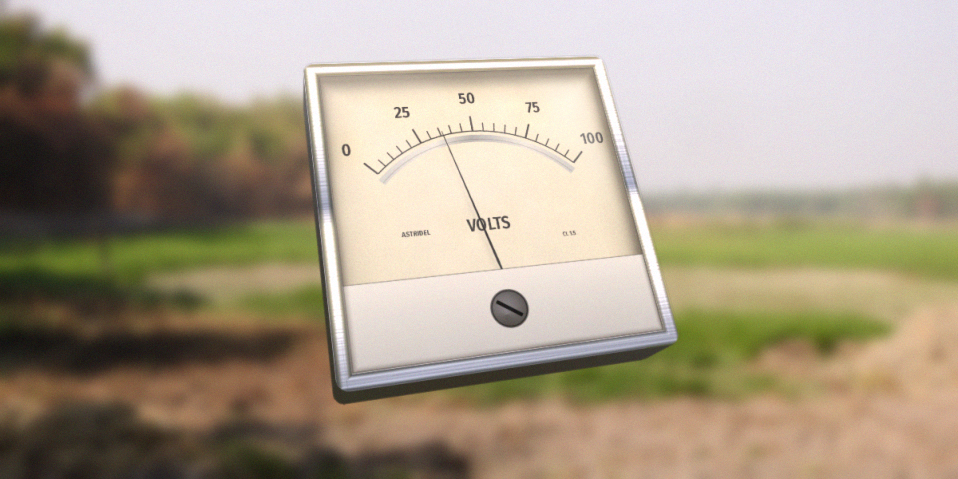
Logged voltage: 35 V
